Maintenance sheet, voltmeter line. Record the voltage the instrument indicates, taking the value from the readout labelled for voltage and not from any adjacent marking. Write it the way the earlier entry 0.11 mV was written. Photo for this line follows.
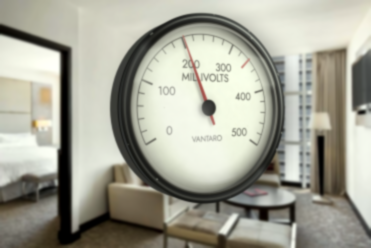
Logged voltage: 200 mV
